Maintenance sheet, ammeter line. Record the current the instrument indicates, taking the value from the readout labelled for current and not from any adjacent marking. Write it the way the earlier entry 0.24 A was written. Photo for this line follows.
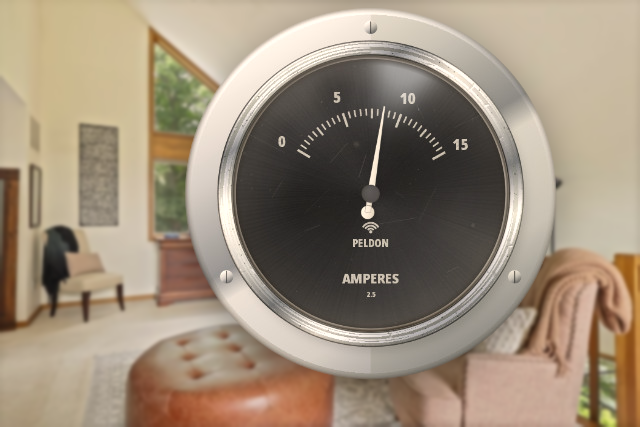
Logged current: 8.5 A
